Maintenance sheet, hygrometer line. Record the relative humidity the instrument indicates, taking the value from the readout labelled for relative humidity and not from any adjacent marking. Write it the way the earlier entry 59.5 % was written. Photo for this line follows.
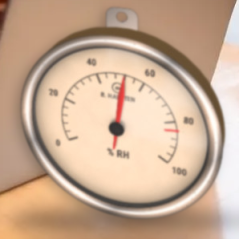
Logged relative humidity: 52 %
